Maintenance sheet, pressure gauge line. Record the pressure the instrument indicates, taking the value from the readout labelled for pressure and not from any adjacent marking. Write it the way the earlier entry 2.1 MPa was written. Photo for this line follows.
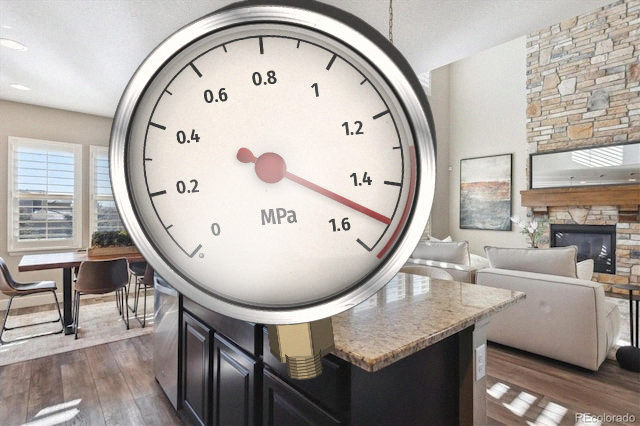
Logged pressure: 1.5 MPa
